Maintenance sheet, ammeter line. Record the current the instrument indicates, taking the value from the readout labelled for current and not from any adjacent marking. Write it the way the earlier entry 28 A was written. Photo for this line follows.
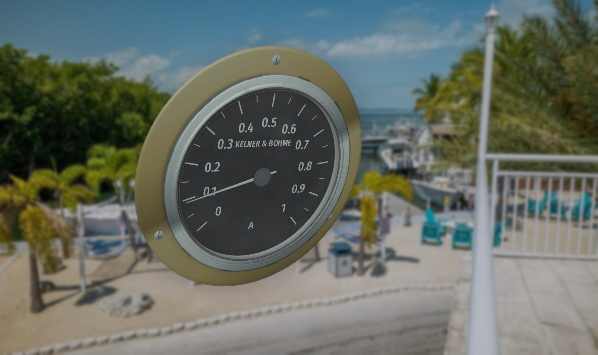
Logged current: 0.1 A
